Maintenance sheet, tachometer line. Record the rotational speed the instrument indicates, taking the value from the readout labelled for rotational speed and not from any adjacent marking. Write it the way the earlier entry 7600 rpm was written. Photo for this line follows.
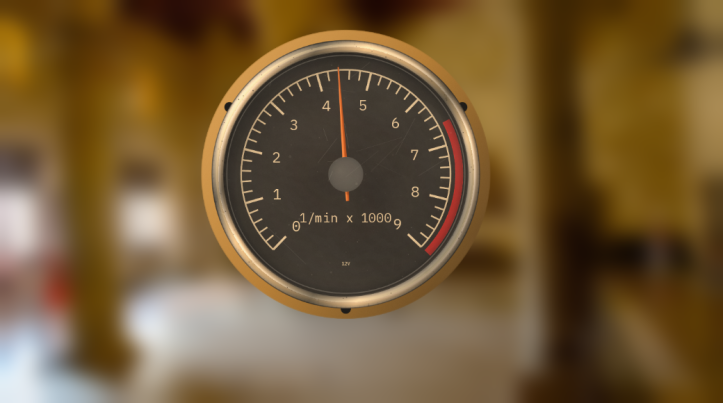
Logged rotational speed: 4400 rpm
